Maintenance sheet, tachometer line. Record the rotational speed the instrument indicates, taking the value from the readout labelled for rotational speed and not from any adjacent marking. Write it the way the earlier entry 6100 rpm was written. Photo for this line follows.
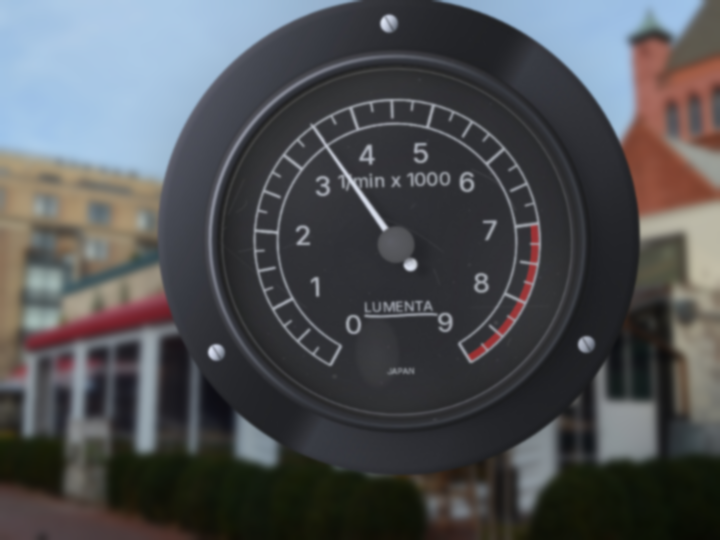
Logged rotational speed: 3500 rpm
